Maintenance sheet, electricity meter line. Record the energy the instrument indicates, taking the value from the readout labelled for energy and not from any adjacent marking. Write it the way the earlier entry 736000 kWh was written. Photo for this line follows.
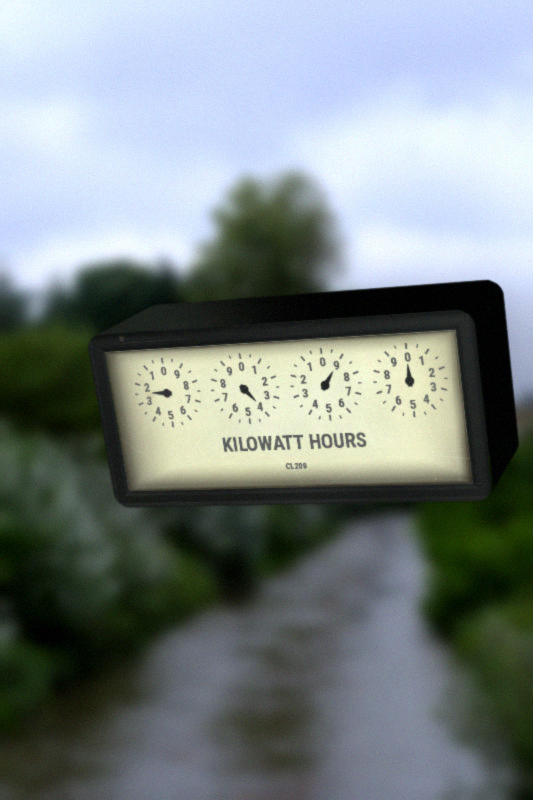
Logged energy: 2390 kWh
